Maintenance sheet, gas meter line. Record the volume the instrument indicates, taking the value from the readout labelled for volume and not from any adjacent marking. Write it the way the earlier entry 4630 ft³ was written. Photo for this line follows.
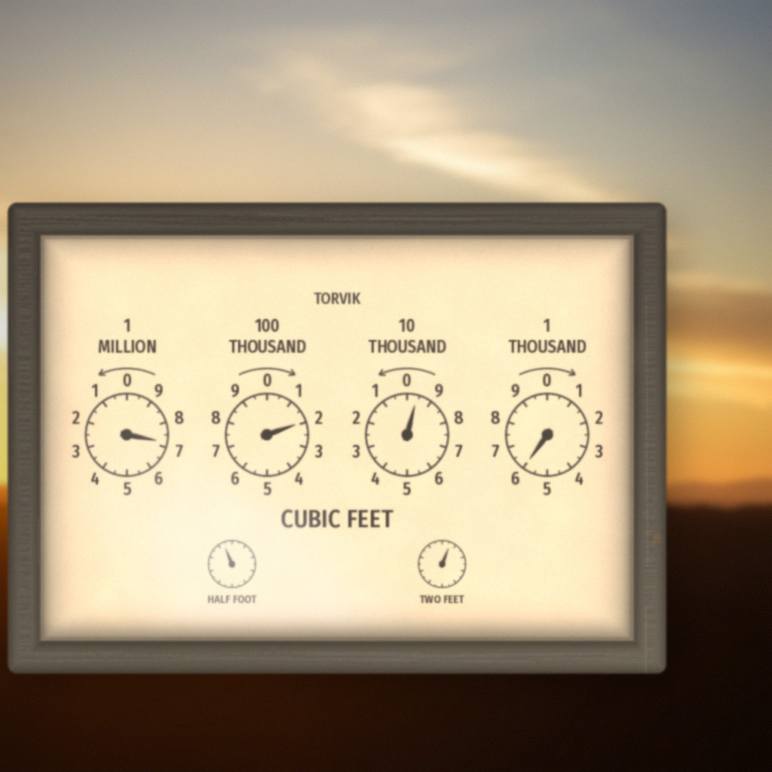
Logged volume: 719600 ft³
